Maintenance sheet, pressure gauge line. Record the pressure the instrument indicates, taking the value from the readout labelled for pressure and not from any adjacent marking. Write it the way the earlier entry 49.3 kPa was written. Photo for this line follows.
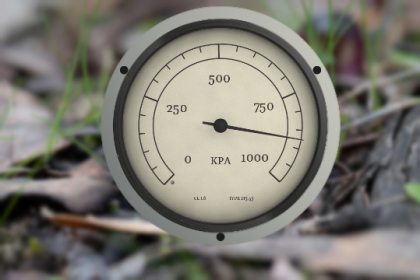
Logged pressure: 875 kPa
